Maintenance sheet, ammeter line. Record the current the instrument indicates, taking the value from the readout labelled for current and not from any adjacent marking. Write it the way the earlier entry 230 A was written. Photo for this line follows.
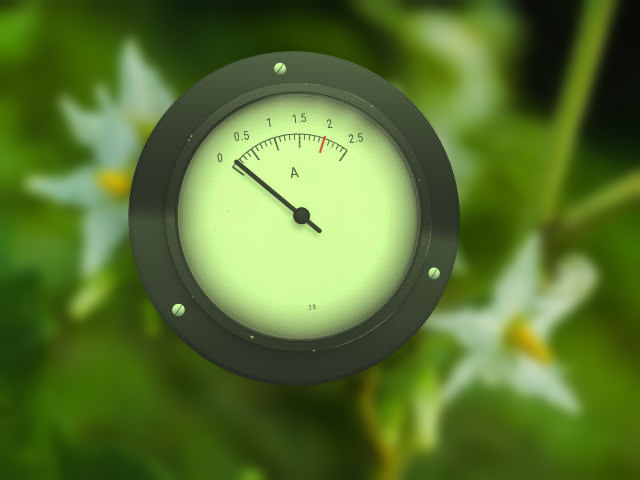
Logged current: 0.1 A
